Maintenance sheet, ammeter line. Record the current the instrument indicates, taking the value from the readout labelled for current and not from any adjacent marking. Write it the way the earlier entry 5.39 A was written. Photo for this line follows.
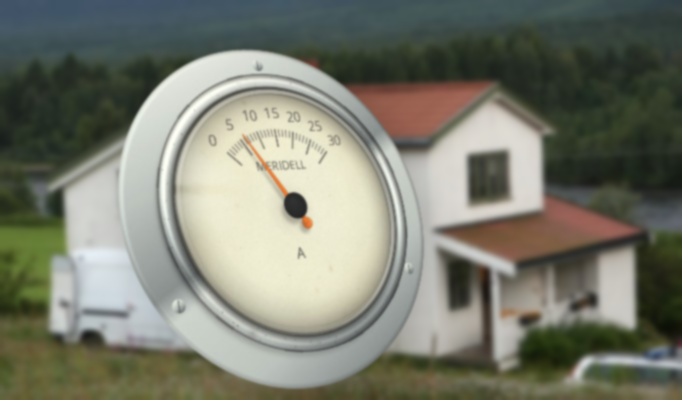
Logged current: 5 A
